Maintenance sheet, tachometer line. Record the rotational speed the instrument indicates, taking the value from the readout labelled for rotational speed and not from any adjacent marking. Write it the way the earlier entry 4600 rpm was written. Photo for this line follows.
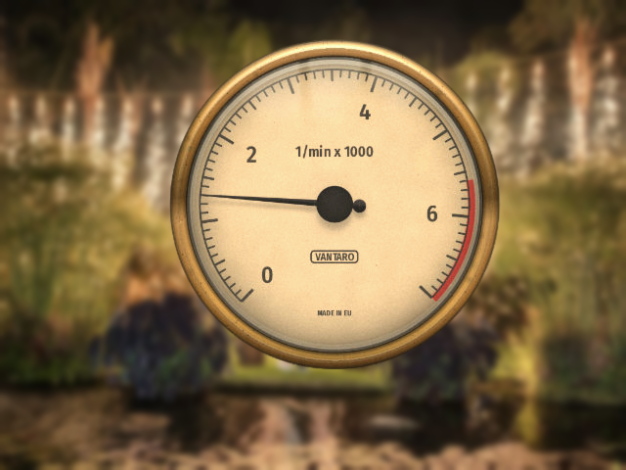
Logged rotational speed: 1300 rpm
